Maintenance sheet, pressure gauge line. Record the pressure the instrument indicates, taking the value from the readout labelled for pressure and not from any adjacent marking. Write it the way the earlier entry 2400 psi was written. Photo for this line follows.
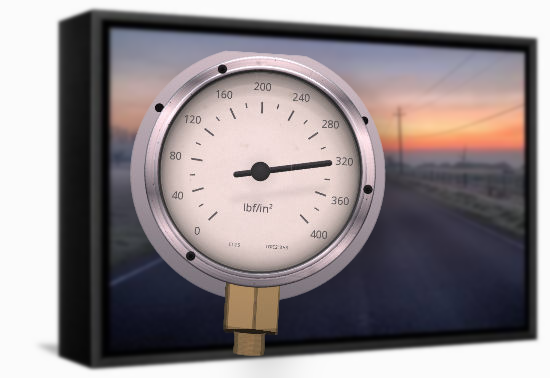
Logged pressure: 320 psi
